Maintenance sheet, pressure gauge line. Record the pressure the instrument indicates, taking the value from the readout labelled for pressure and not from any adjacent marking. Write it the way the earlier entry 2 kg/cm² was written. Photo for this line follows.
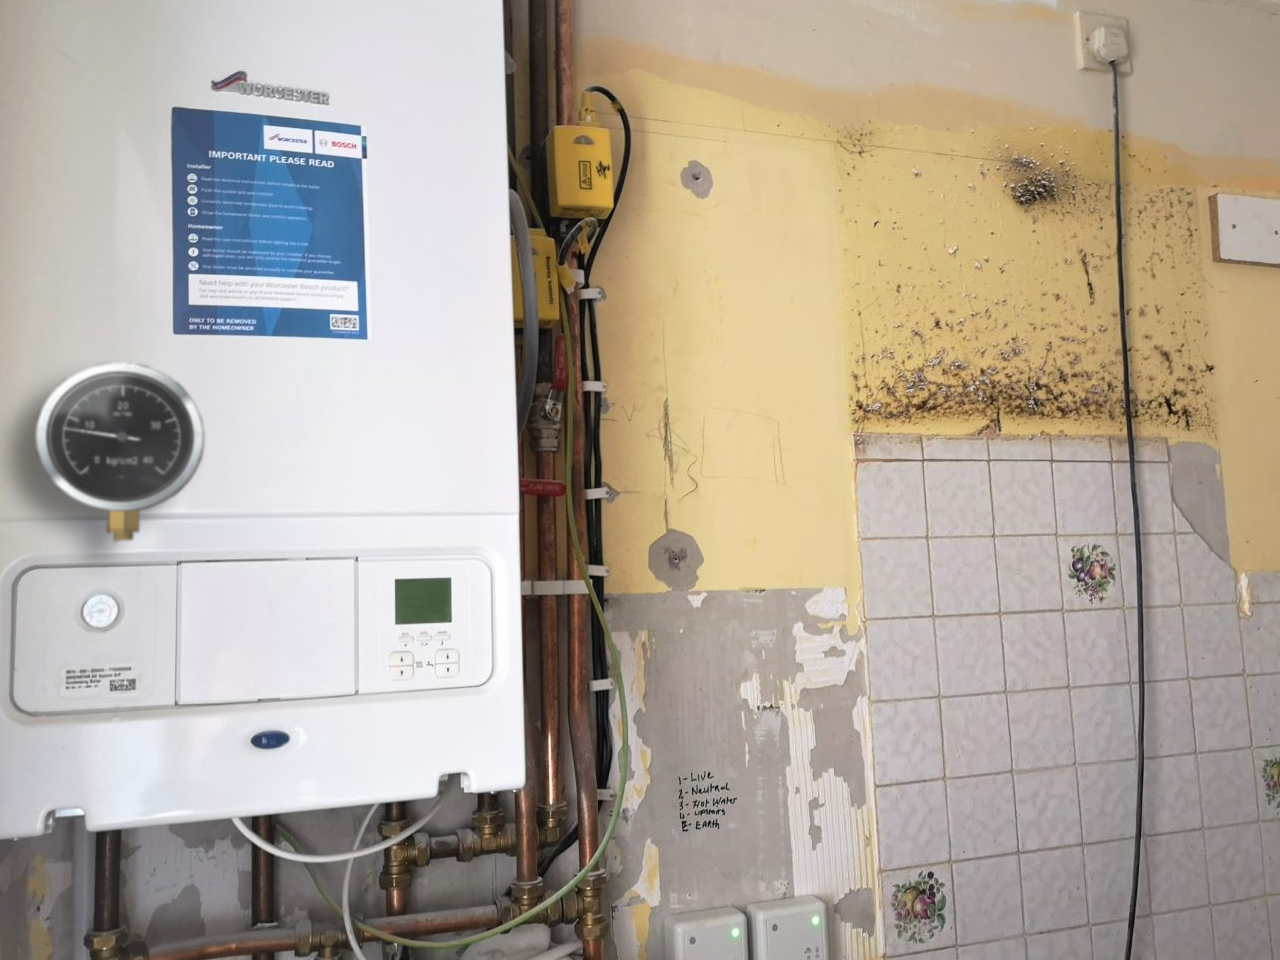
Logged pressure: 8 kg/cm²
